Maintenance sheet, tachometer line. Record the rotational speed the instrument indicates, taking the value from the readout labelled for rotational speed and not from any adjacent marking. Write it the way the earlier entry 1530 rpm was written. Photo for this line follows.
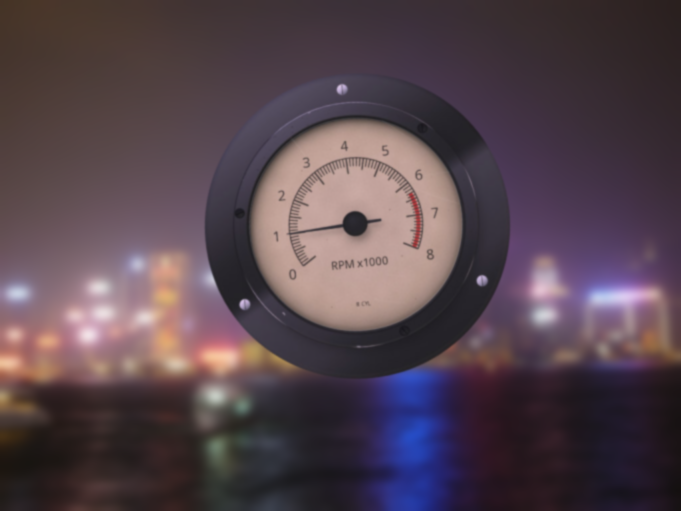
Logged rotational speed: 1000 rpm
